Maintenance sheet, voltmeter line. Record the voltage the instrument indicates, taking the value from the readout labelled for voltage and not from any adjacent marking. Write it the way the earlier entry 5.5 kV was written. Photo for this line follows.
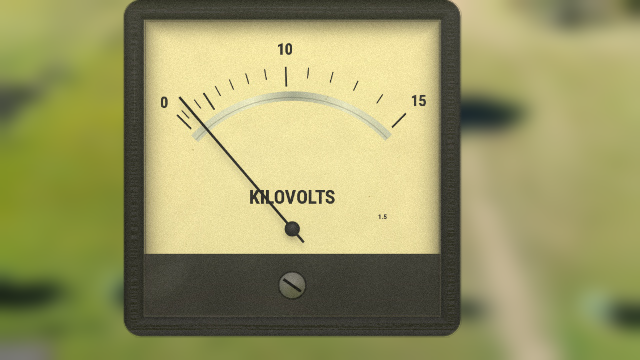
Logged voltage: 3 kV
